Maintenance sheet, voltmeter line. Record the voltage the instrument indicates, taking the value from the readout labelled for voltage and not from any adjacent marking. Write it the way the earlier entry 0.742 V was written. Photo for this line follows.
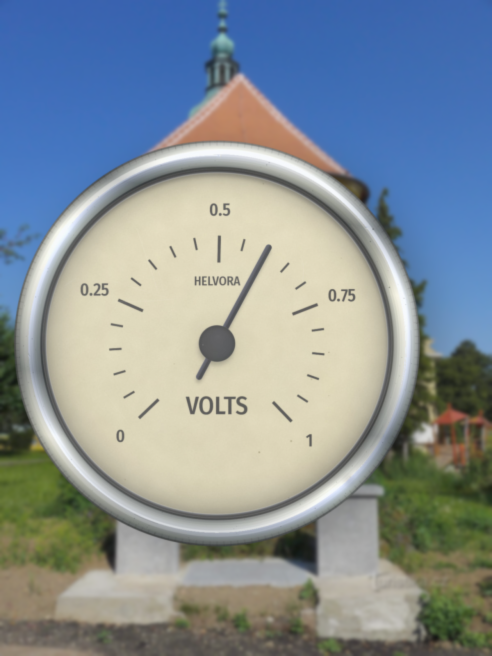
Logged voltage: 0.6 V
